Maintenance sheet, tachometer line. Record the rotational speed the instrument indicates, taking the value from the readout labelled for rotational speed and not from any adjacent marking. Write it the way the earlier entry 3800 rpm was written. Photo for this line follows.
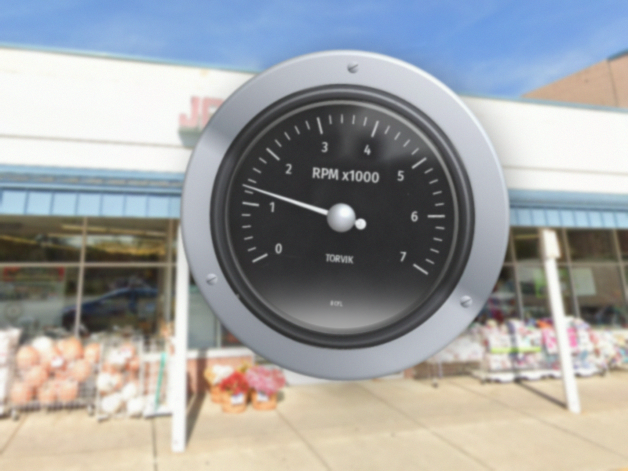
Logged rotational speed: 1300 rpm
